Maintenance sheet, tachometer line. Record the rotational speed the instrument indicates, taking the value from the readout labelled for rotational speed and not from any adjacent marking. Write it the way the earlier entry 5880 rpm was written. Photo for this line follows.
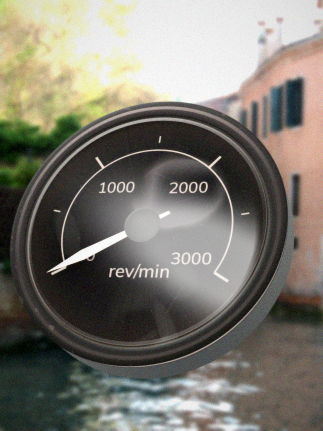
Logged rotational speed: 0 rpm
